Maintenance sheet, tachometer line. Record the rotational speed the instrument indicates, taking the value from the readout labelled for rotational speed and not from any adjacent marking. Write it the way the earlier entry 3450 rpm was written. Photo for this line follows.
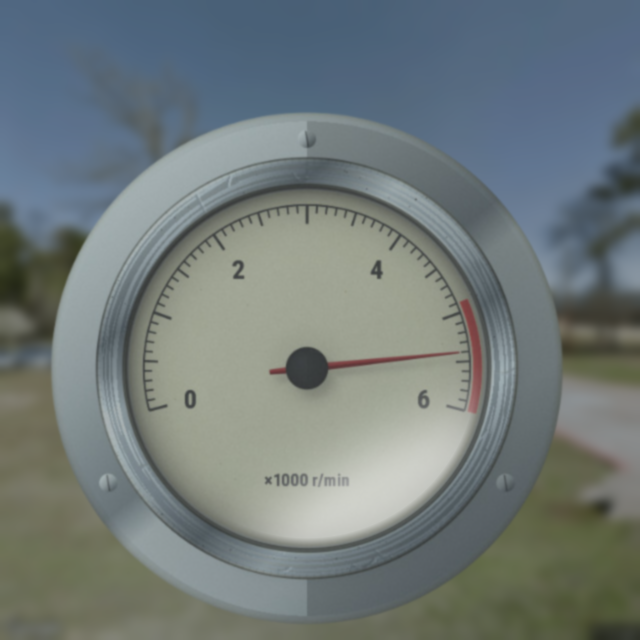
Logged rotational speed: 5400 rpm
